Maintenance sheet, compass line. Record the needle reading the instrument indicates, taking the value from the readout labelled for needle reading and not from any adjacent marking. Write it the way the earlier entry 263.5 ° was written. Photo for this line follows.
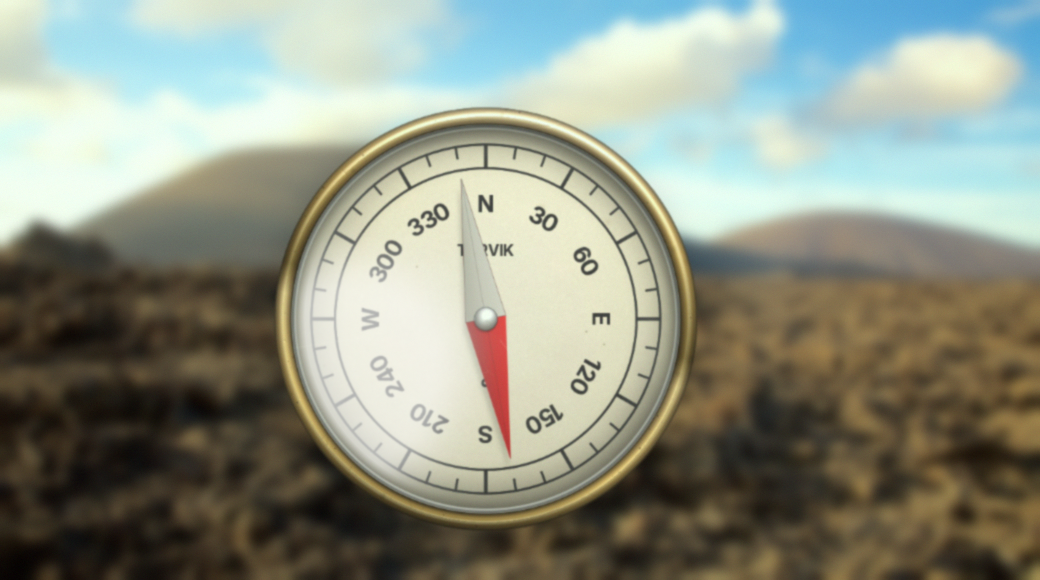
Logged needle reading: 170 °
